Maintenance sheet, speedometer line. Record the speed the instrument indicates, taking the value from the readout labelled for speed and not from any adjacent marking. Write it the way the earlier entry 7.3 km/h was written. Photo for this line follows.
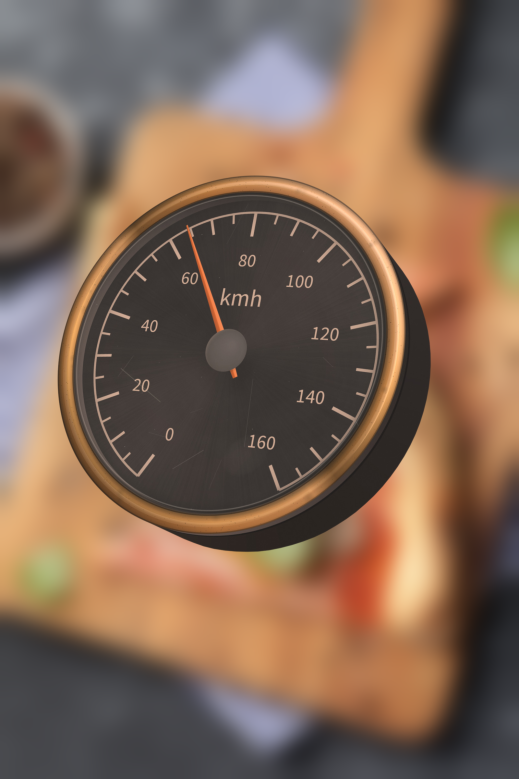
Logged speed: 65 km/h
